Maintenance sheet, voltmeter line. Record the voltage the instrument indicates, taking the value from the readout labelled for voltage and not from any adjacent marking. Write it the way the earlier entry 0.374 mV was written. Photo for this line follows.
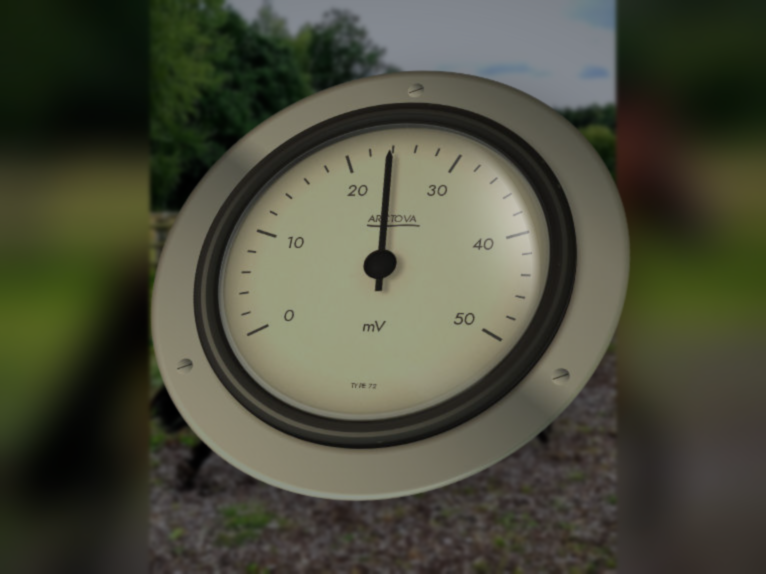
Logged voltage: 24 mV
